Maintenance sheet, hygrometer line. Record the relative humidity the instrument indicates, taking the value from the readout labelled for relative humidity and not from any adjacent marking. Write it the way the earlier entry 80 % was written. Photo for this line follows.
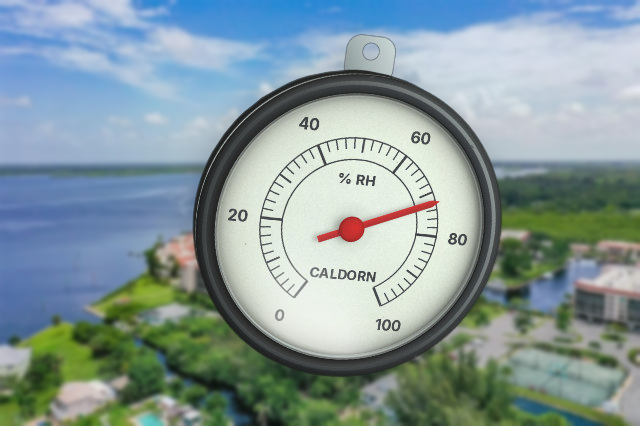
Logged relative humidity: 72 %
